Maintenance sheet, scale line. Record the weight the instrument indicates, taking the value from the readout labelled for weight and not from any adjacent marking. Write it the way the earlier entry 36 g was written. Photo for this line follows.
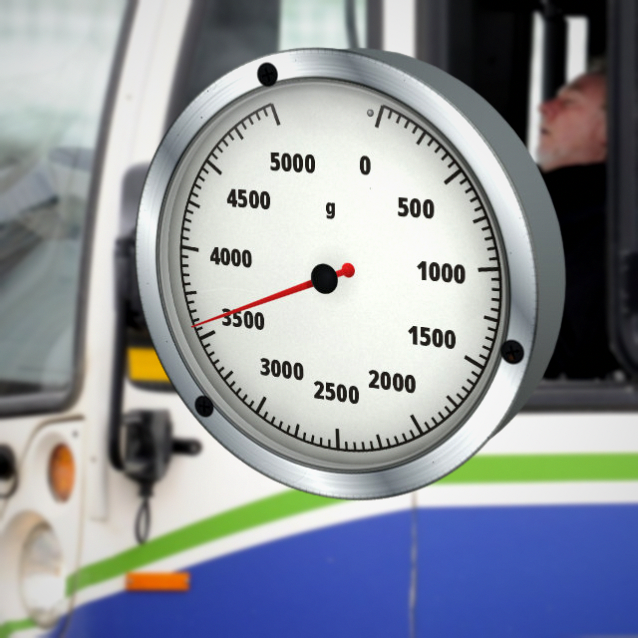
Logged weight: 3575 g
